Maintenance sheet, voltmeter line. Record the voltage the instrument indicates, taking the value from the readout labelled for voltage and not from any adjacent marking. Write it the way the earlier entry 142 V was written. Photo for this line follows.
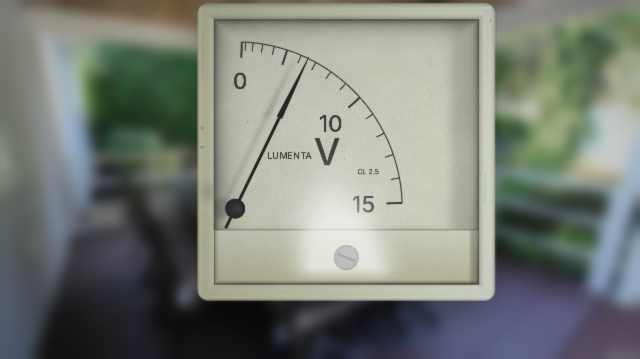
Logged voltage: 6.5 V
